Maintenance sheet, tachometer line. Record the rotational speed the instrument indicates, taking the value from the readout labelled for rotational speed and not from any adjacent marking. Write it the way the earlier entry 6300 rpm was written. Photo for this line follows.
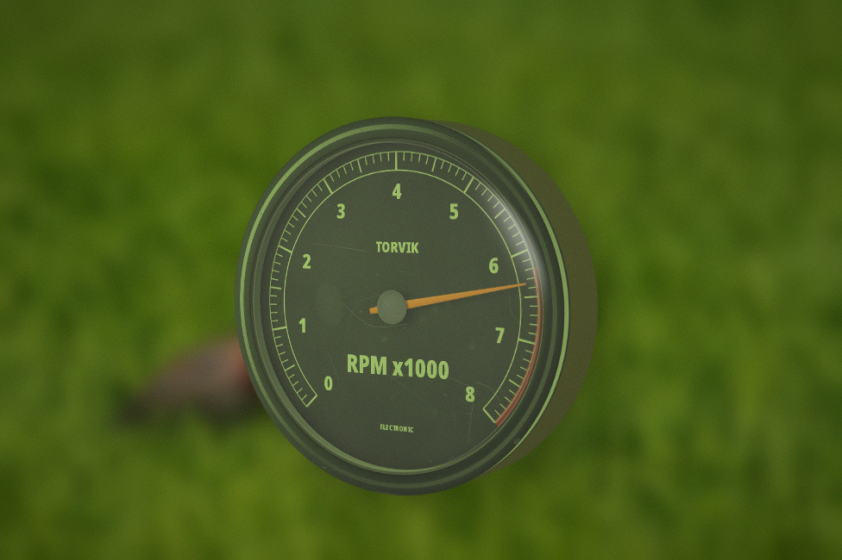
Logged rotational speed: 6350 rpm
